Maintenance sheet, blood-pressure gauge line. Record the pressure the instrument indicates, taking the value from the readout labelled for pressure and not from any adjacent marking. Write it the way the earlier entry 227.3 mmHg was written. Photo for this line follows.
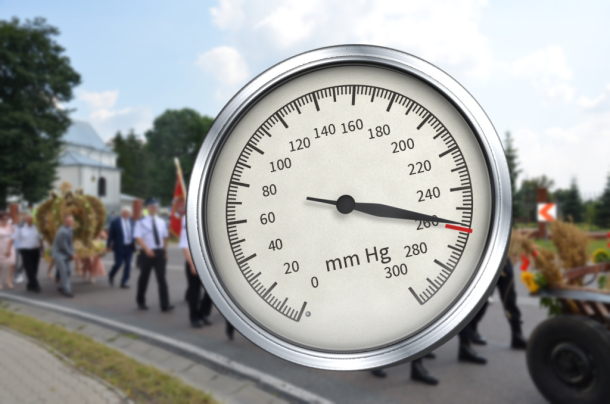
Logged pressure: 258 mmHg
